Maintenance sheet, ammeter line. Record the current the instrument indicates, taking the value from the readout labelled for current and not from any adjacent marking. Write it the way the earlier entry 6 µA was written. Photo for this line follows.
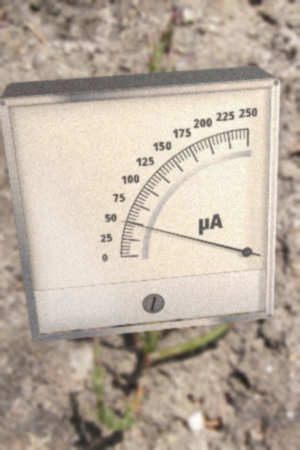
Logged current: 50 µA
